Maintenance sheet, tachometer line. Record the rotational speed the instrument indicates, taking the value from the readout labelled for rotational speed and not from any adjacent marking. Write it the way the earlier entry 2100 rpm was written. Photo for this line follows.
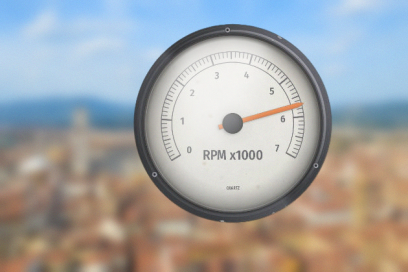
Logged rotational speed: 5700 rpm
